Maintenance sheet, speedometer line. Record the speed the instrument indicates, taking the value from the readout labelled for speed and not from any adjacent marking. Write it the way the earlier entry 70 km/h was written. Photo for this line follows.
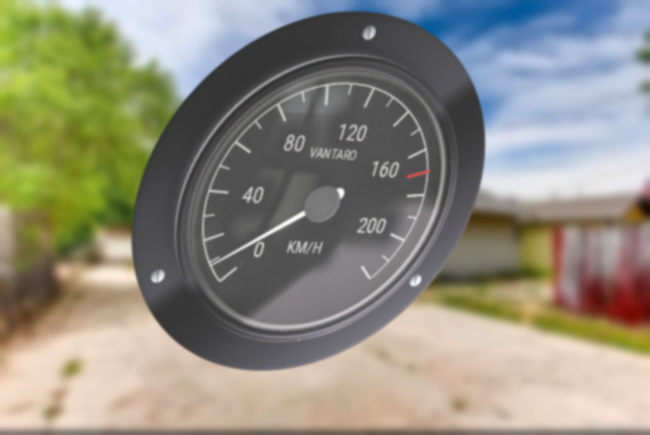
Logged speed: 10 km/h
